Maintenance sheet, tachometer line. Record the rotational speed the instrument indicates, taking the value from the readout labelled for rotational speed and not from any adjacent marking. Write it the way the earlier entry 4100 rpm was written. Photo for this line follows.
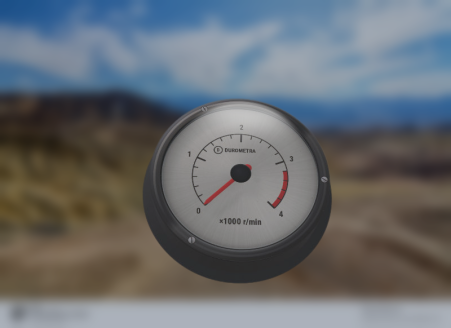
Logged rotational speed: 0 rpm
